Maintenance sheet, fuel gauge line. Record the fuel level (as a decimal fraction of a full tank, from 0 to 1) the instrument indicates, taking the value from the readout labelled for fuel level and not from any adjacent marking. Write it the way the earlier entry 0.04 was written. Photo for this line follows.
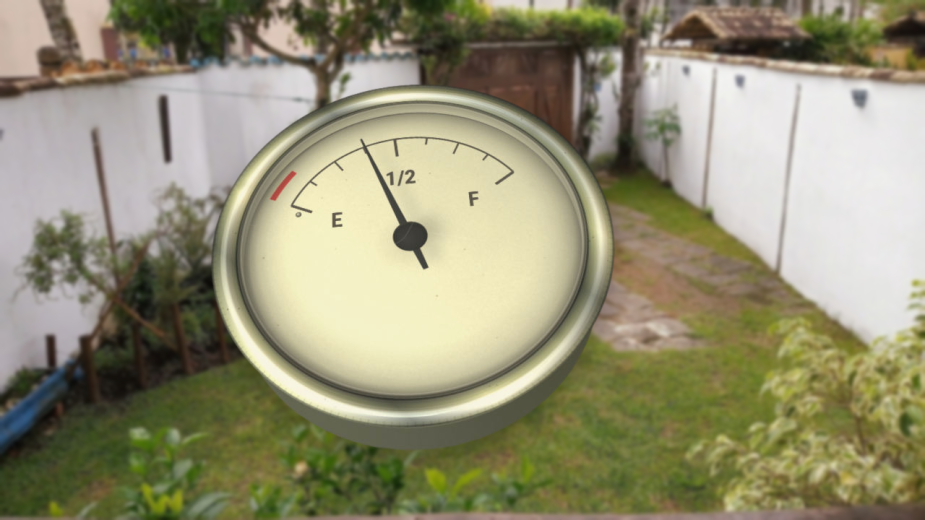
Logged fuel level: 0.375
